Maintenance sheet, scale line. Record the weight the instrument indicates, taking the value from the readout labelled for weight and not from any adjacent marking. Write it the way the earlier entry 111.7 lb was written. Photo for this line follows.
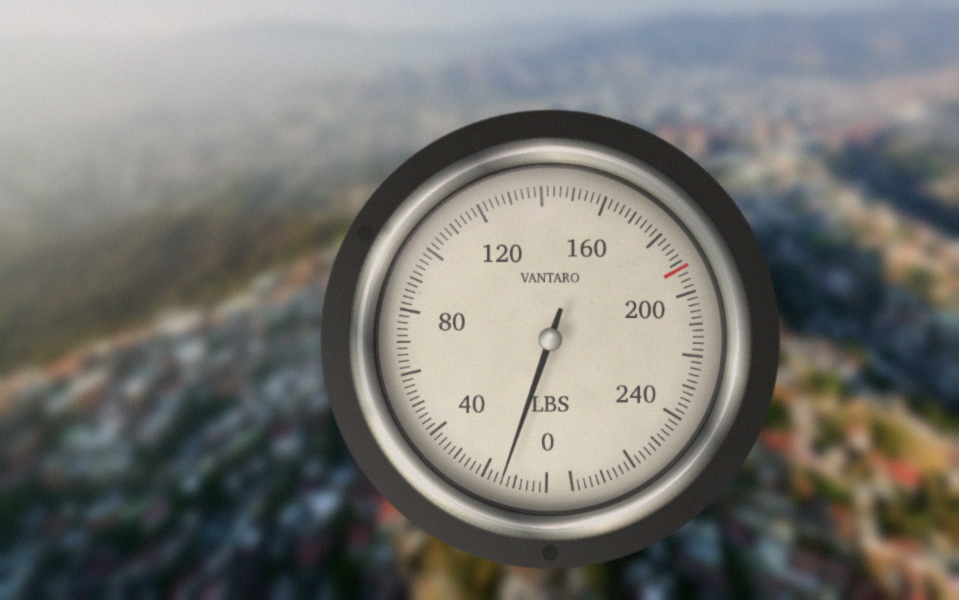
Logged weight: 14 lb
